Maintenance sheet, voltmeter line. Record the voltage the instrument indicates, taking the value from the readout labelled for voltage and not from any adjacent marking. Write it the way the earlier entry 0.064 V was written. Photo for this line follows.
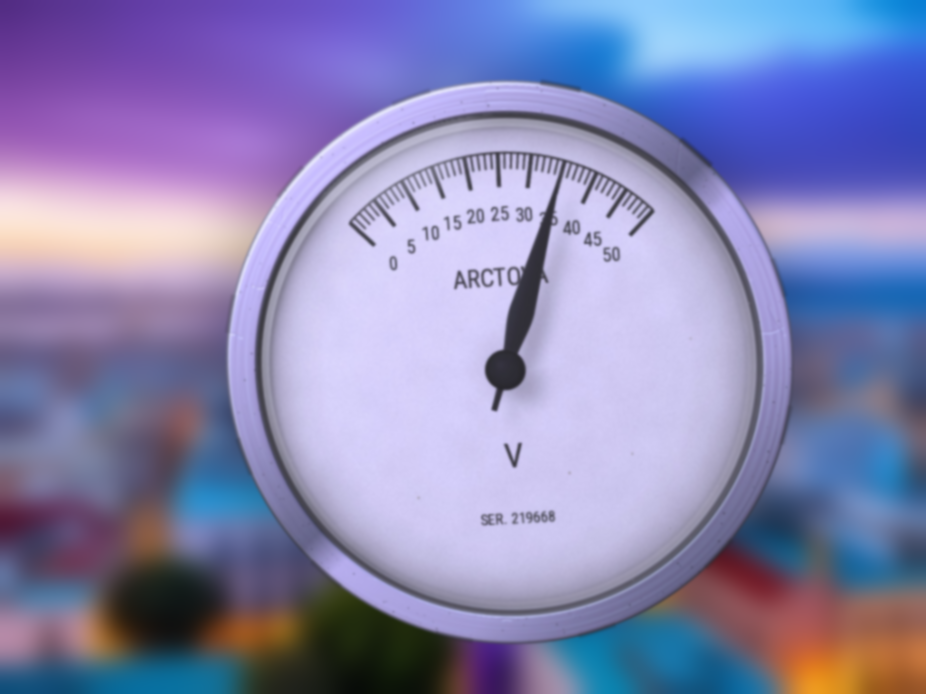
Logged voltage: 35 V
